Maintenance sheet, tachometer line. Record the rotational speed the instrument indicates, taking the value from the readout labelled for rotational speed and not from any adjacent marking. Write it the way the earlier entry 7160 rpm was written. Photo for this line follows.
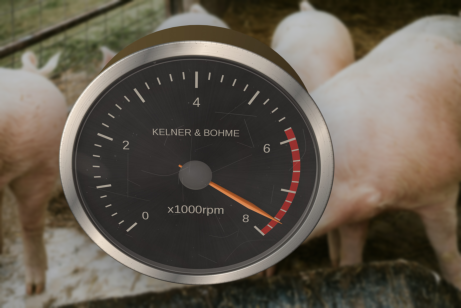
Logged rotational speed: 7600 rpm
